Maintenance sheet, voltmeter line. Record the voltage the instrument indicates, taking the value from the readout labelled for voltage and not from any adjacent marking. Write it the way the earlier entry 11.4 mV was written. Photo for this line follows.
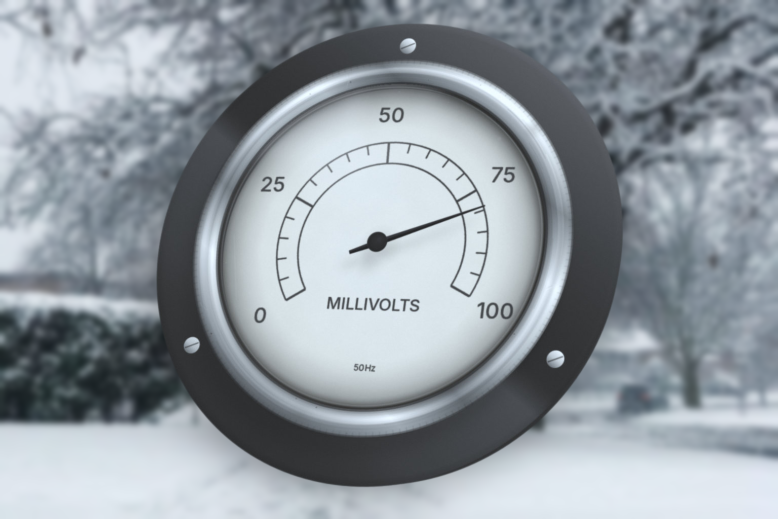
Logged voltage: 80 mV
